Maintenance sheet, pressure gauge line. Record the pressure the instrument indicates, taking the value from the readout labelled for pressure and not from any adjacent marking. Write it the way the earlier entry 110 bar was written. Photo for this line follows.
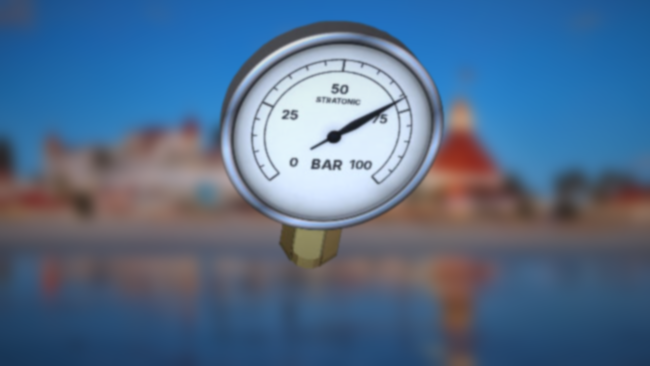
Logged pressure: 70 bar
